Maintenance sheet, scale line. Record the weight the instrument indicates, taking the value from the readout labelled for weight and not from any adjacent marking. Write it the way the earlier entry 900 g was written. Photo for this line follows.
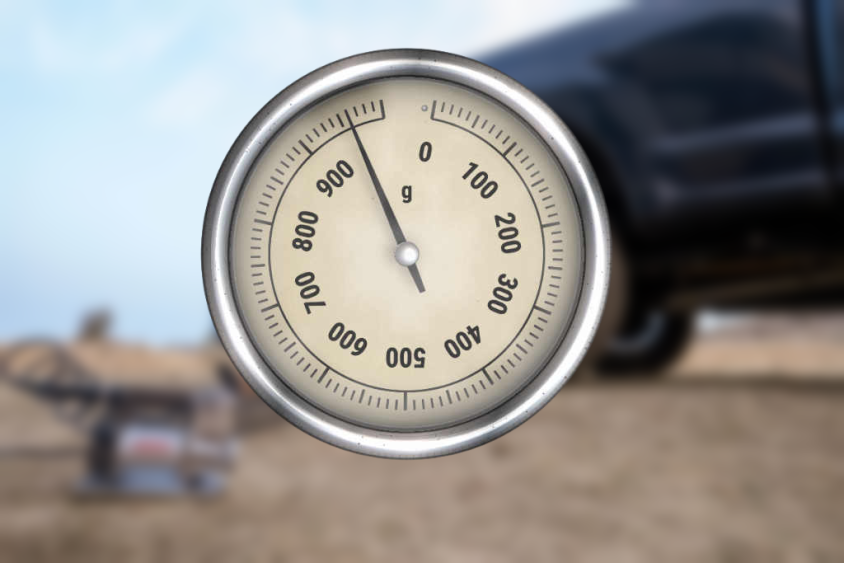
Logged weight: 960 g
